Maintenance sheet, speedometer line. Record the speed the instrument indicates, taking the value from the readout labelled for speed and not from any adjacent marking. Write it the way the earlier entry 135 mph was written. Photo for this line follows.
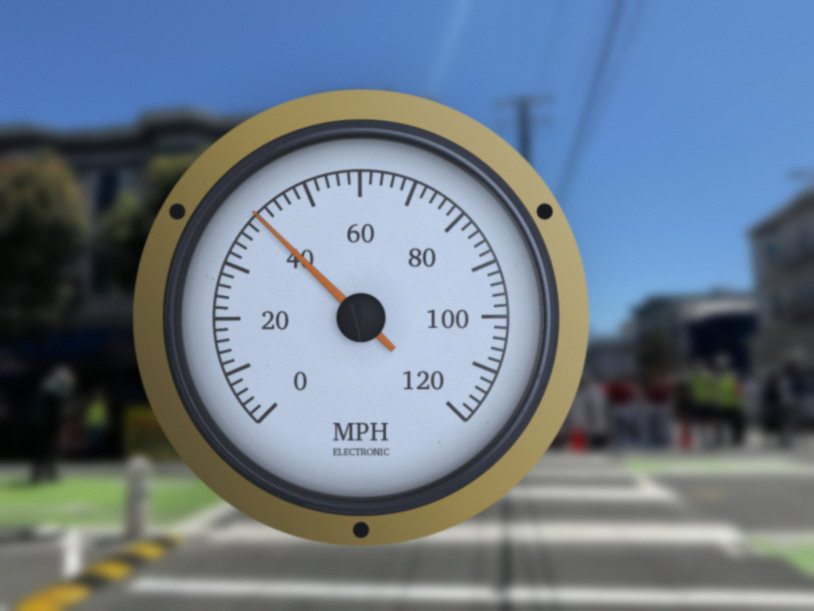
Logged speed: 40 mph
